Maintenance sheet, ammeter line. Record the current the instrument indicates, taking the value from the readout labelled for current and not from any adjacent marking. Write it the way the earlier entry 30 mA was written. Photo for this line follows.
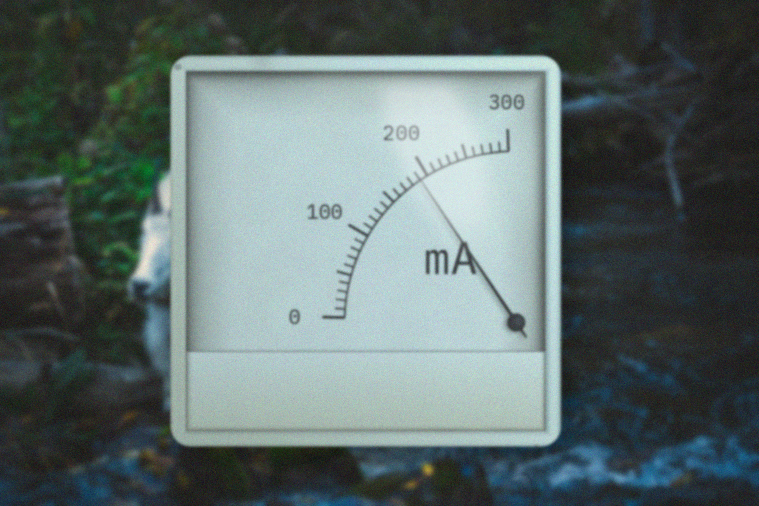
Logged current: 190 mA
